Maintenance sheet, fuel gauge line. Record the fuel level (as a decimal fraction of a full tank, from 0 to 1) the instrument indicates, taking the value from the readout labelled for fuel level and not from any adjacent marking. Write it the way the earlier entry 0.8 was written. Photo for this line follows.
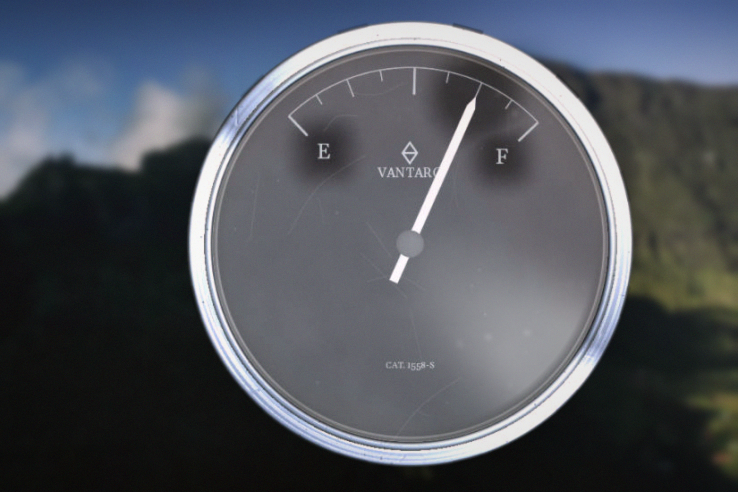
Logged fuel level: 0.75
